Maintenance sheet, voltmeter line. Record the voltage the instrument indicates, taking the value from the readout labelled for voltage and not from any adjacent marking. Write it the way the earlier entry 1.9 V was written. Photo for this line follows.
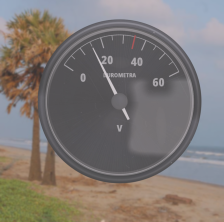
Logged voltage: 15 V
